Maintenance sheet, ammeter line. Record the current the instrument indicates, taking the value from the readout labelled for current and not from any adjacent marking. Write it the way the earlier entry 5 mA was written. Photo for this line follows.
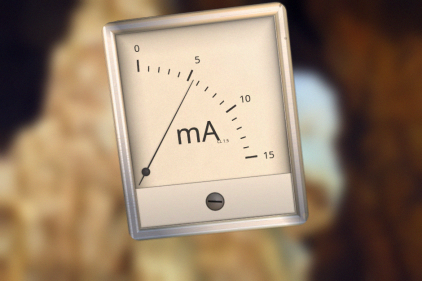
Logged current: 5.5 mA
